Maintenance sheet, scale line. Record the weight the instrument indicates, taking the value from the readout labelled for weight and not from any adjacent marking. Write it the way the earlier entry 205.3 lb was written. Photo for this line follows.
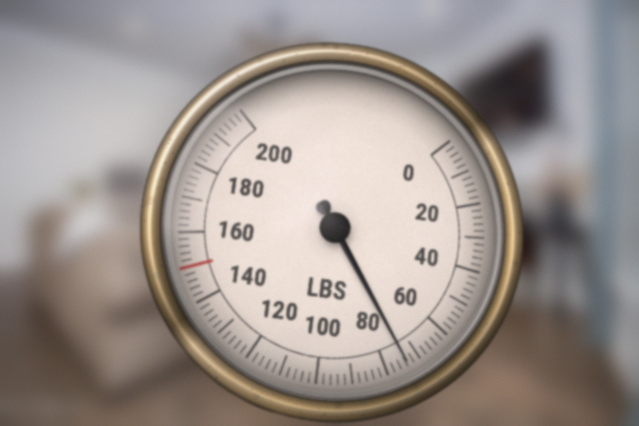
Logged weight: 74 lb
